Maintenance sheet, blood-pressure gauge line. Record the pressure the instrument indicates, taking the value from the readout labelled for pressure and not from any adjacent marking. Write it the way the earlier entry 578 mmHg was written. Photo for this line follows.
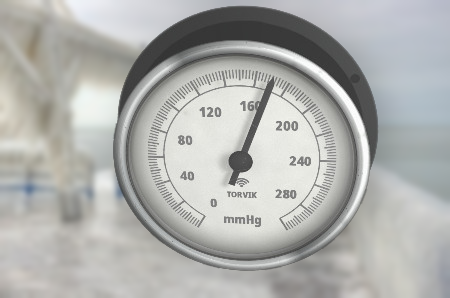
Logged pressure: 170 mmHg
